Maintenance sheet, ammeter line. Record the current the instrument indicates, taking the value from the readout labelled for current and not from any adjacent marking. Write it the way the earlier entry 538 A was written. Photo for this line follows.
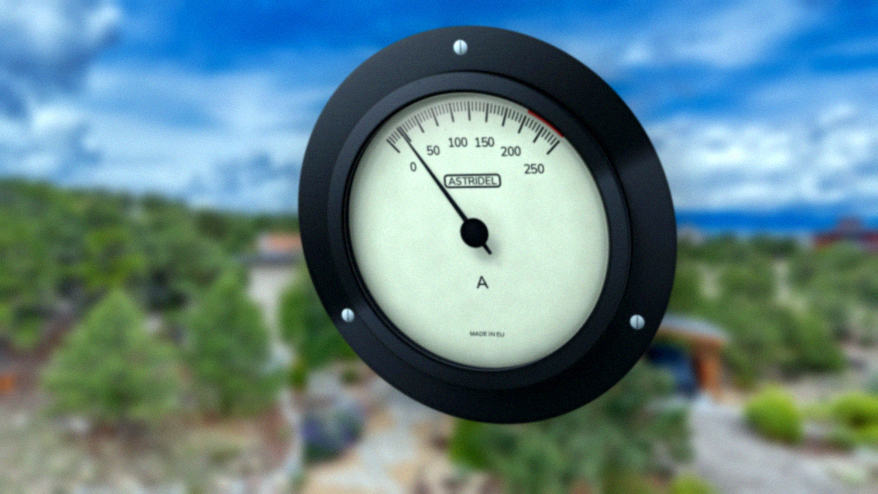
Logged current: 25 A
